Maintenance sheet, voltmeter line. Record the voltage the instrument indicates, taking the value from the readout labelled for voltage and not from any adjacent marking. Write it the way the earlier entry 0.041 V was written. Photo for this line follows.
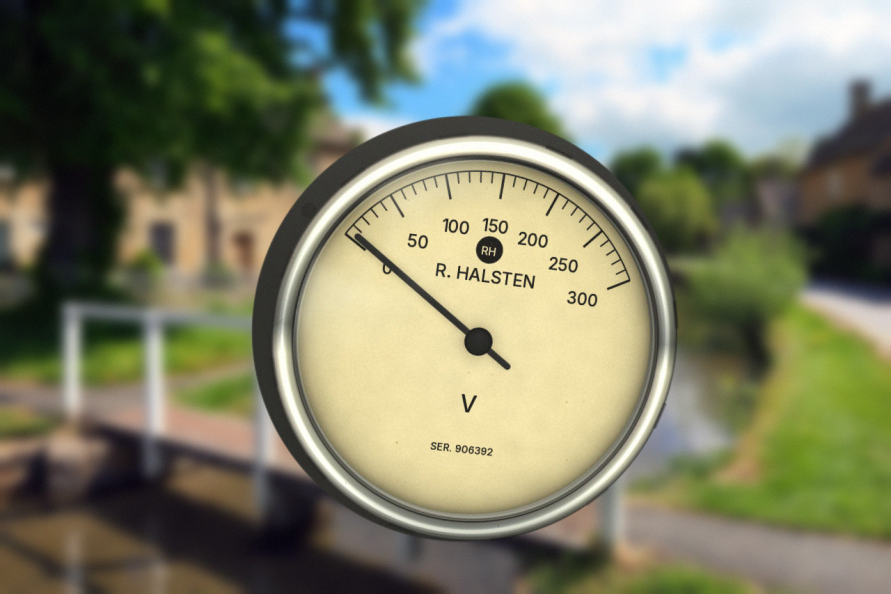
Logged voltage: 5 V
